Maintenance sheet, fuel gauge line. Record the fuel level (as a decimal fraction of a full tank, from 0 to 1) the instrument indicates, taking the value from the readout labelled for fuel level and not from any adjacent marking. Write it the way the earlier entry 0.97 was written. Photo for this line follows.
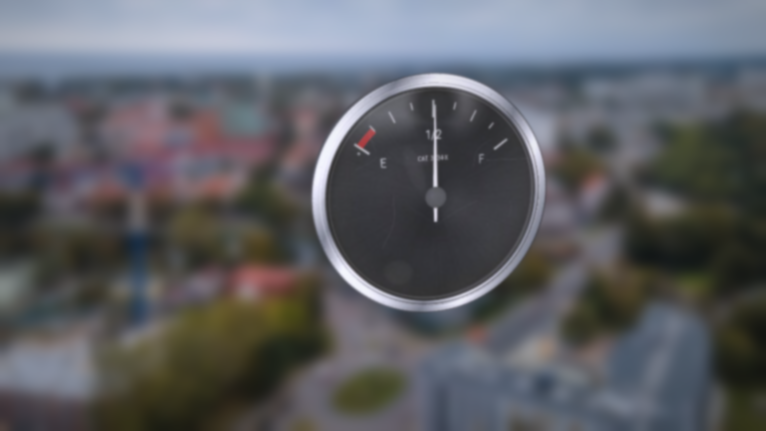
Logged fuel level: 0.5
